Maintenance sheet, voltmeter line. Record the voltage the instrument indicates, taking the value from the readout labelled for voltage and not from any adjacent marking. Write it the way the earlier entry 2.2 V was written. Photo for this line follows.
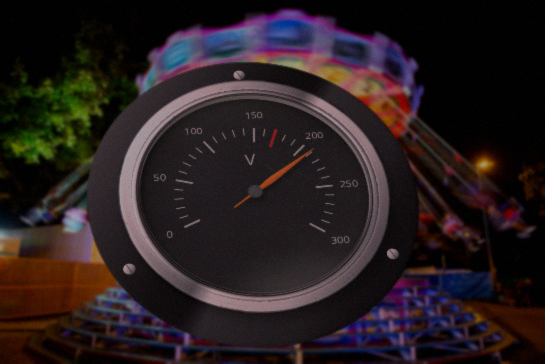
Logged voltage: 210 V
